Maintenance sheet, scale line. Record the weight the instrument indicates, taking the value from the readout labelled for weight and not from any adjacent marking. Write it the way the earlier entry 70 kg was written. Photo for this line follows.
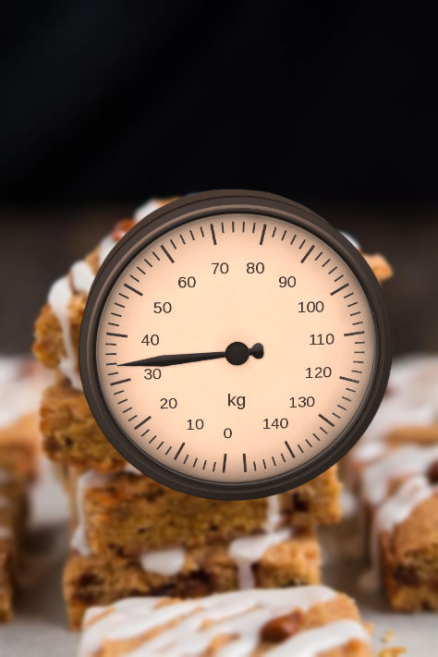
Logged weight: 34 kg
